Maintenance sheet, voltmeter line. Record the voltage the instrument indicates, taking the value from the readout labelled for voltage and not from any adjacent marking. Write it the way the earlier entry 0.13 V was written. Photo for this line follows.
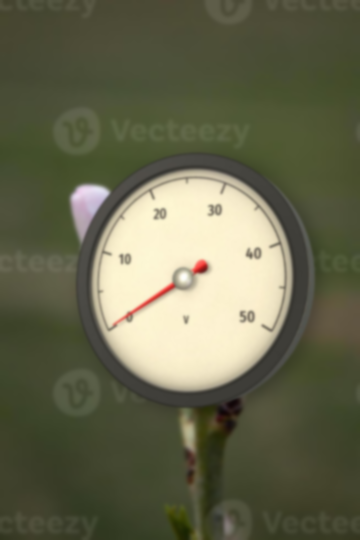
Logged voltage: 0 V
